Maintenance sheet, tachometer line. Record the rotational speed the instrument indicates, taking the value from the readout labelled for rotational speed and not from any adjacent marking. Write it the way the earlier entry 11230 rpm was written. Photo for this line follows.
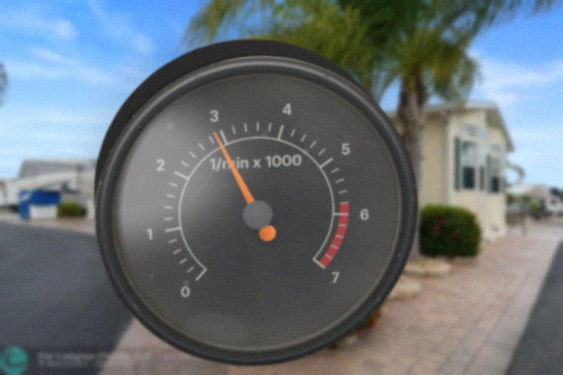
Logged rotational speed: 2900 rpm
